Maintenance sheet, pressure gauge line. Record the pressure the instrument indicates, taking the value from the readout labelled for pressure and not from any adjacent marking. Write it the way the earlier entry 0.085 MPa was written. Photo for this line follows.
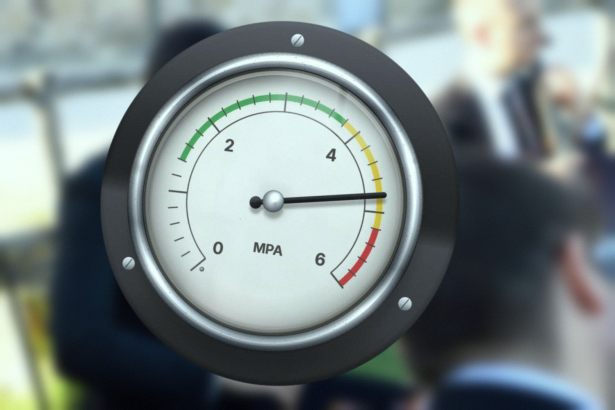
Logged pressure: 4.8 MPa
